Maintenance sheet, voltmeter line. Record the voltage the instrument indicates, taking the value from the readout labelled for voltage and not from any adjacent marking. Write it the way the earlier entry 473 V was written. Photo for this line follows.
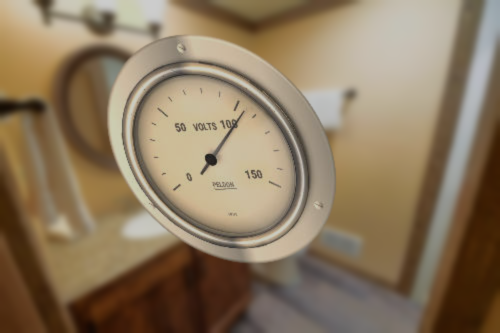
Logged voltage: 105 V
